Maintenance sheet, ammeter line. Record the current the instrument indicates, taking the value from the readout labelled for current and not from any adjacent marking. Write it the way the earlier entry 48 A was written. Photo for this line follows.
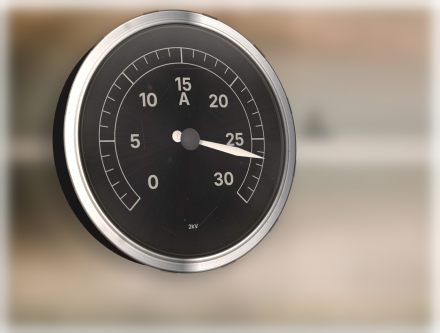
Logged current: 26.5 A
